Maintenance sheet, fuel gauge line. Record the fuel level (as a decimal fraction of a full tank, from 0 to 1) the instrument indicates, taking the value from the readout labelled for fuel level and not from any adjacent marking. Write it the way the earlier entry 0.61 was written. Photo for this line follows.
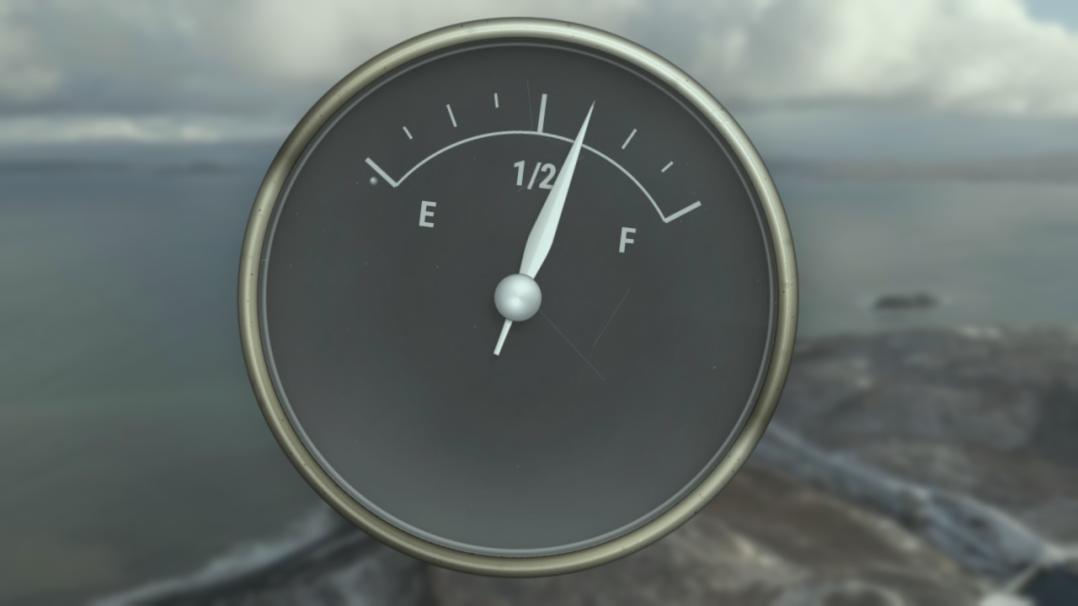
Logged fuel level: 0.625
